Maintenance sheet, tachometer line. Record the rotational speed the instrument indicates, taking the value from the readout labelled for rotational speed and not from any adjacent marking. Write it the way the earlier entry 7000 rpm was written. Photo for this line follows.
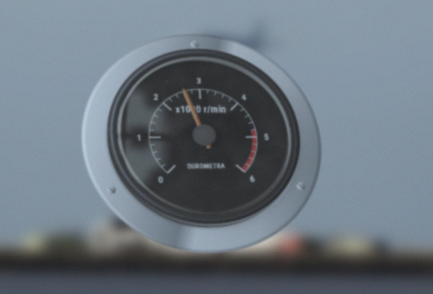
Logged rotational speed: 2600 rpm
